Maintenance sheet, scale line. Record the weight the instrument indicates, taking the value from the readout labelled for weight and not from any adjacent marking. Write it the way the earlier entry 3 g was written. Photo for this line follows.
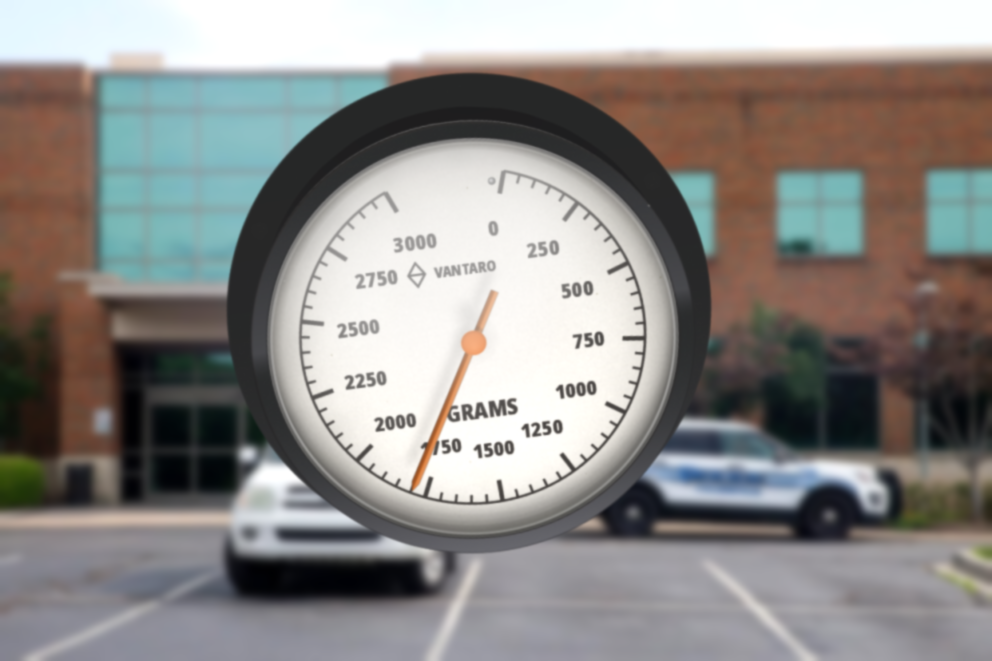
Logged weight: 1800 g
